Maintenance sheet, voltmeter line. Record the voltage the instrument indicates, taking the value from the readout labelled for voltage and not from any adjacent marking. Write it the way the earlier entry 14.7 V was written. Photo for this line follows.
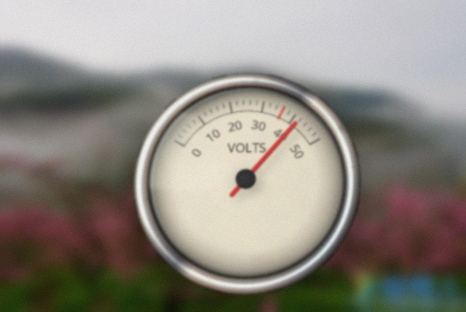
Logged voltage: 42 V
